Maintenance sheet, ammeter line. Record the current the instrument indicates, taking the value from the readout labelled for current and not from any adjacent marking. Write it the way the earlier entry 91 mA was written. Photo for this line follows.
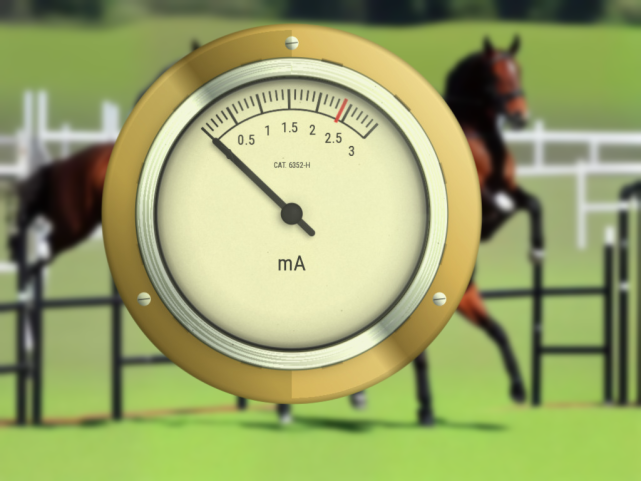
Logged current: 0 mA
